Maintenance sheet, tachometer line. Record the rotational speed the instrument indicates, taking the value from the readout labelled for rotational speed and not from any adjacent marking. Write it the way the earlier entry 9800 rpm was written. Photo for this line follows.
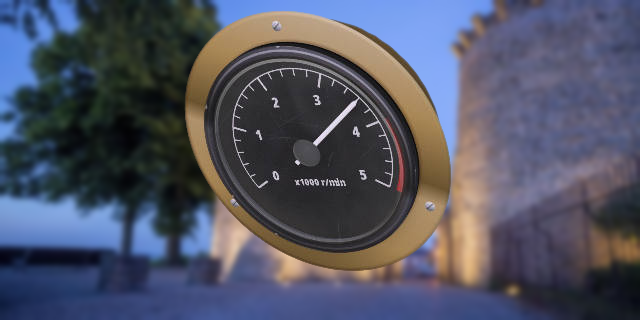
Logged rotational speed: 3600 rpm
